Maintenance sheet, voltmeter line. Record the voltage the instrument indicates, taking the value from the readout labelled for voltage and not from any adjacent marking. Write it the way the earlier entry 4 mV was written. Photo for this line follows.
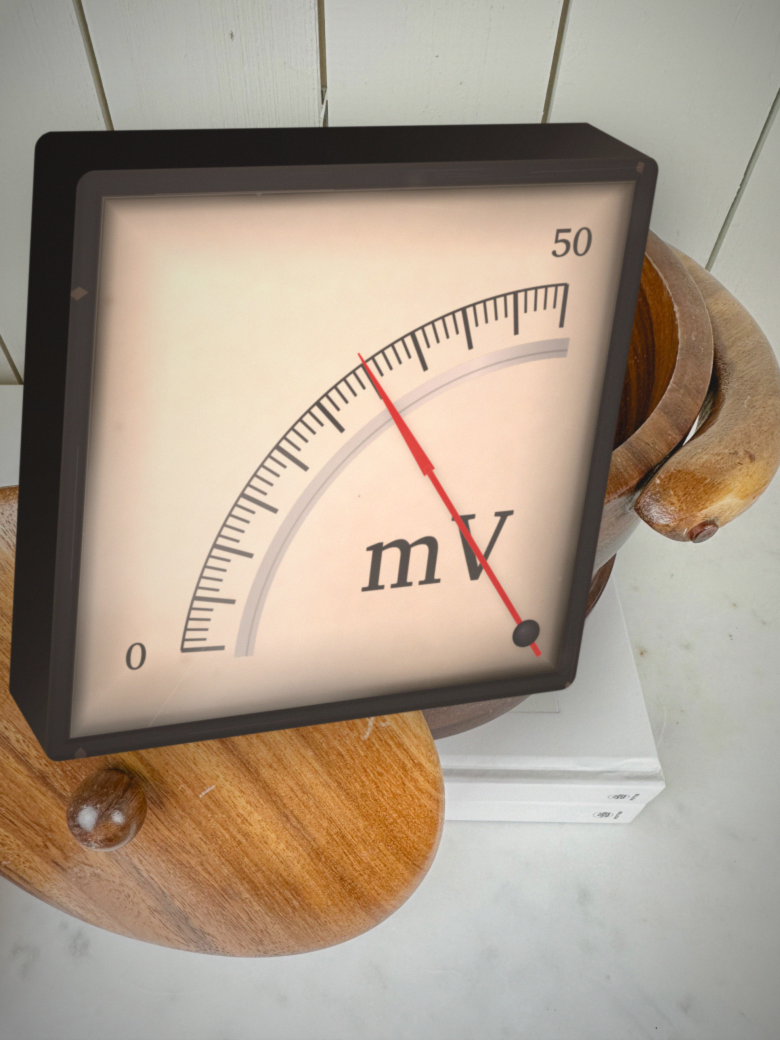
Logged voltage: 30 mV
